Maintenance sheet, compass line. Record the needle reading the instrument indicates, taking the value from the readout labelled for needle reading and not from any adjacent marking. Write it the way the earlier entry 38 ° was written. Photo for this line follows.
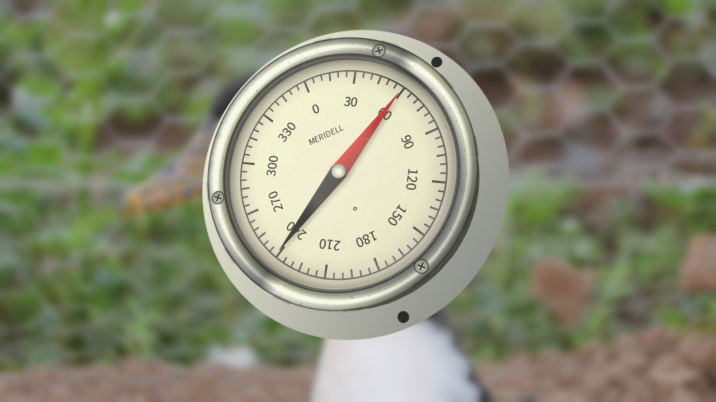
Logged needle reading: 60 °
